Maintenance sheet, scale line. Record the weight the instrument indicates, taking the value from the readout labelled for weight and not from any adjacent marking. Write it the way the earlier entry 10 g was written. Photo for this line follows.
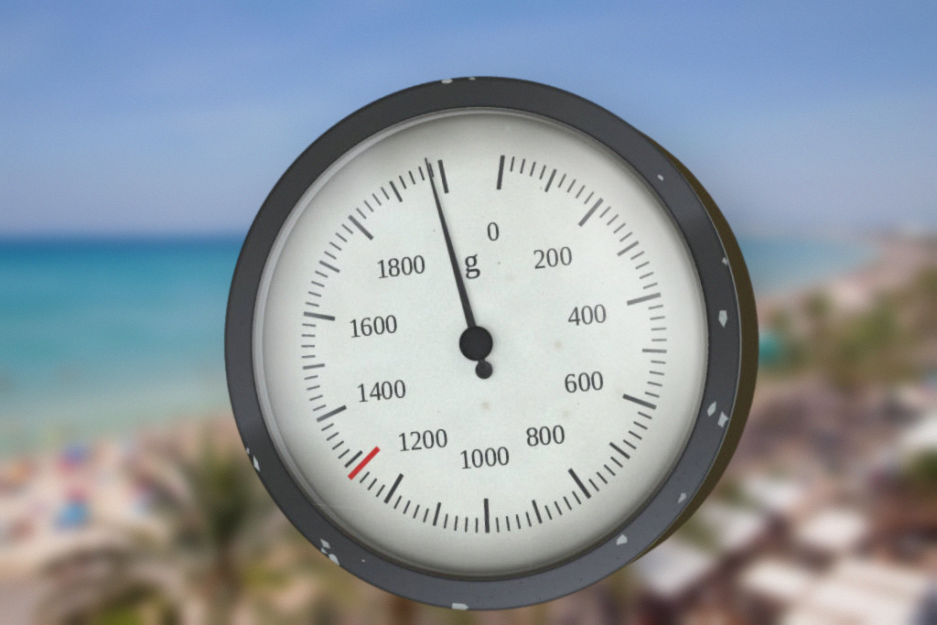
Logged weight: 1980 g
